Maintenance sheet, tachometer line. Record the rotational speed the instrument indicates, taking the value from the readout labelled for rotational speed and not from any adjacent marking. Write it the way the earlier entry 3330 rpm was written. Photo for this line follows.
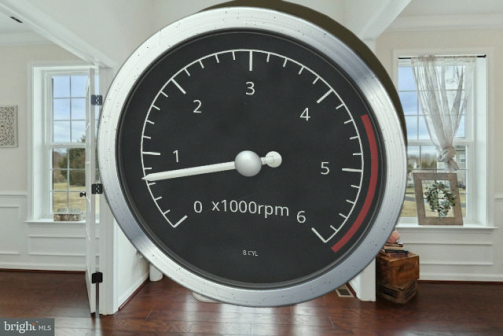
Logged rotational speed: 700 rpm
